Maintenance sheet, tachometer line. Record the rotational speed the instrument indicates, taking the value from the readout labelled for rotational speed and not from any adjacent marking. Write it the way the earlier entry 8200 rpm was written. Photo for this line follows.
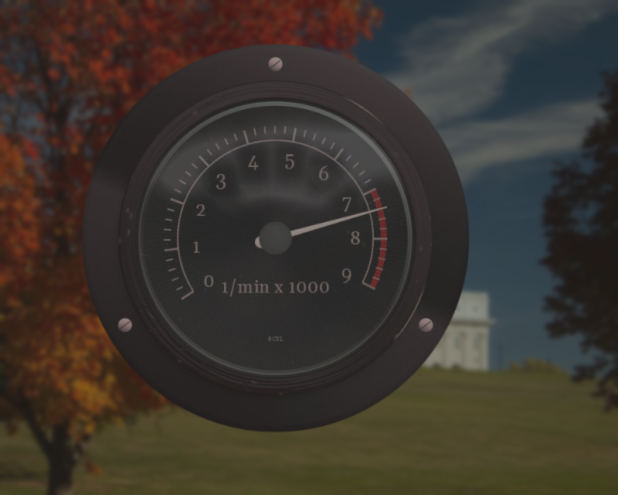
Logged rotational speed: 7400 rpm
